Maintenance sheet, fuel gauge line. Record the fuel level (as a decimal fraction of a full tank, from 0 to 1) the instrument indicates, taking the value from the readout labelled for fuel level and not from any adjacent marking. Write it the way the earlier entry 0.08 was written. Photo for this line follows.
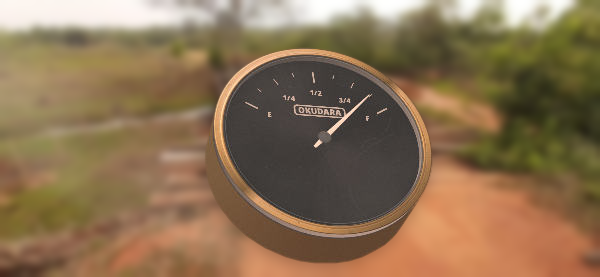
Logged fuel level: 0.875
